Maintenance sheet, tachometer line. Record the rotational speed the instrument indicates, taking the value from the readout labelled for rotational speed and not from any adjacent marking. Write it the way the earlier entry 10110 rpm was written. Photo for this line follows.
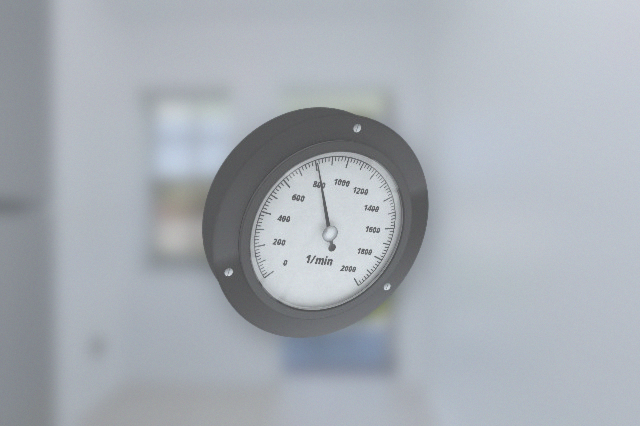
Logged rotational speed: 800 rpm
